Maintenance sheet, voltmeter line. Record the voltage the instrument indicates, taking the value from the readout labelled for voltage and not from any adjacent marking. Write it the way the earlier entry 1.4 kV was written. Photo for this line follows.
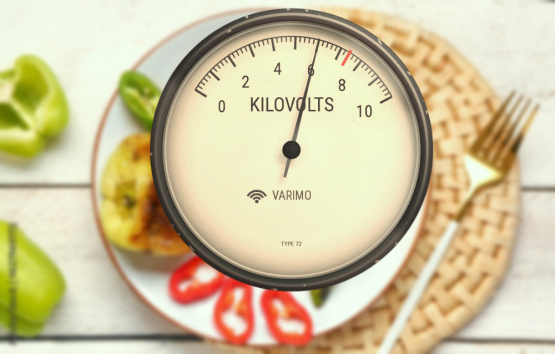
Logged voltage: 6 kV
